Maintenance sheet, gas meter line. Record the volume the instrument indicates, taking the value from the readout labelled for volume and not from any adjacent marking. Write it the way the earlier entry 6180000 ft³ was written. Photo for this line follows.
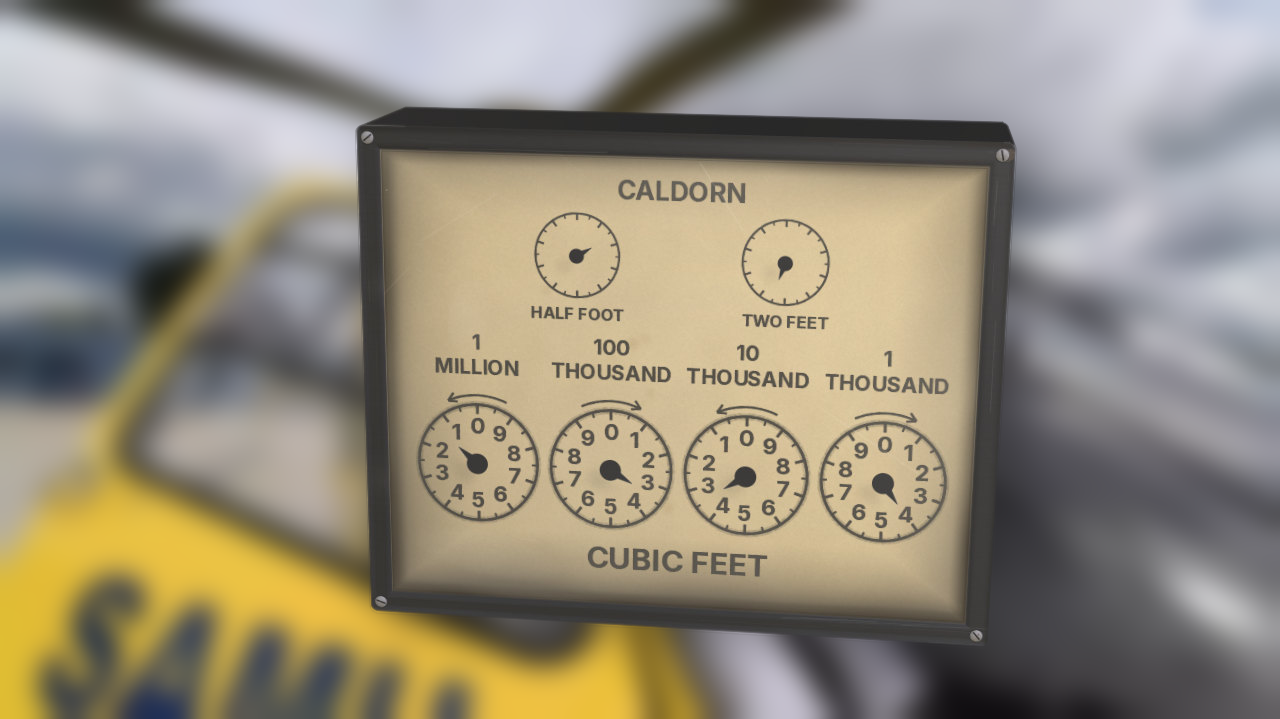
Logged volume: 133400 ft³
